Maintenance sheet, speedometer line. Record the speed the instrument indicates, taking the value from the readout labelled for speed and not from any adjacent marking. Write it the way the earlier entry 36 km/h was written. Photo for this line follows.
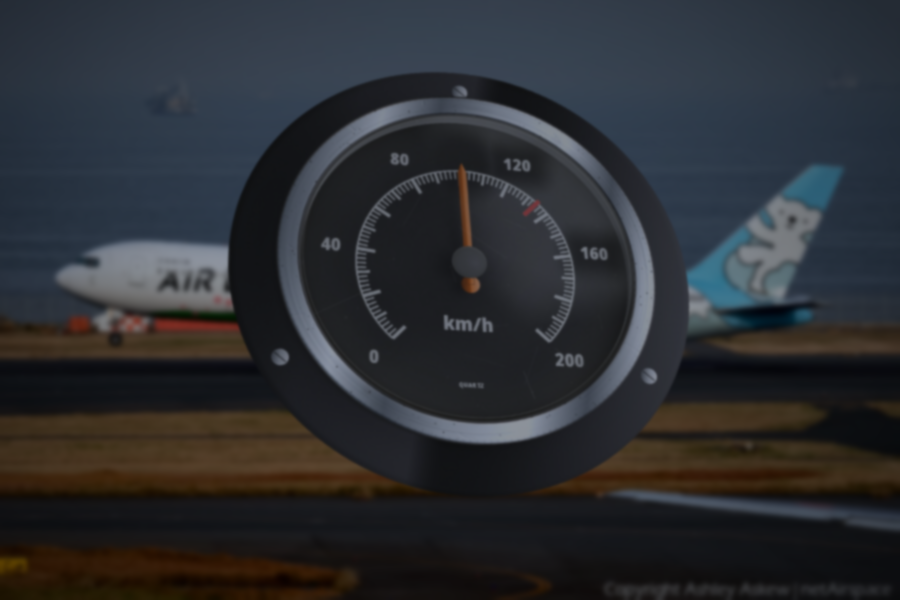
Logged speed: 100 km/h
